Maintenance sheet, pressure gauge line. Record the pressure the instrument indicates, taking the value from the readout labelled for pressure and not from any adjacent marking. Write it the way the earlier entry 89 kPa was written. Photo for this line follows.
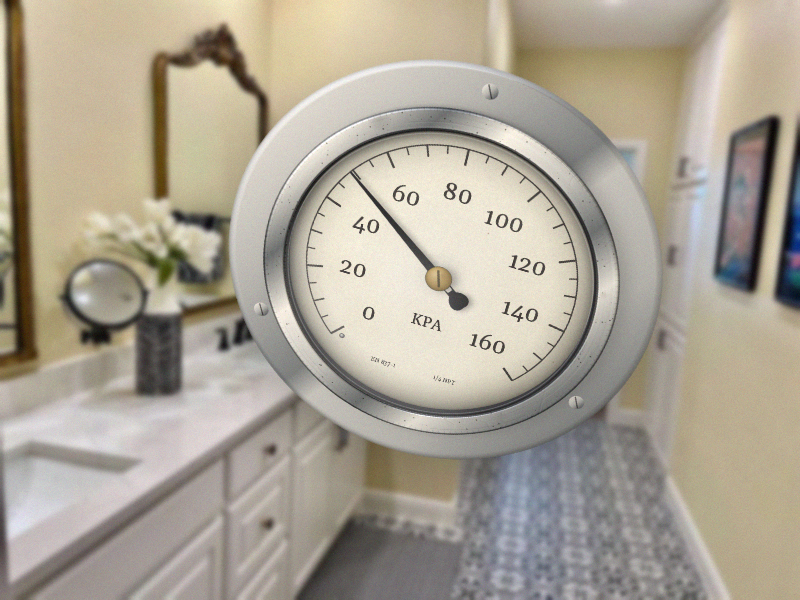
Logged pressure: 50 kPa
